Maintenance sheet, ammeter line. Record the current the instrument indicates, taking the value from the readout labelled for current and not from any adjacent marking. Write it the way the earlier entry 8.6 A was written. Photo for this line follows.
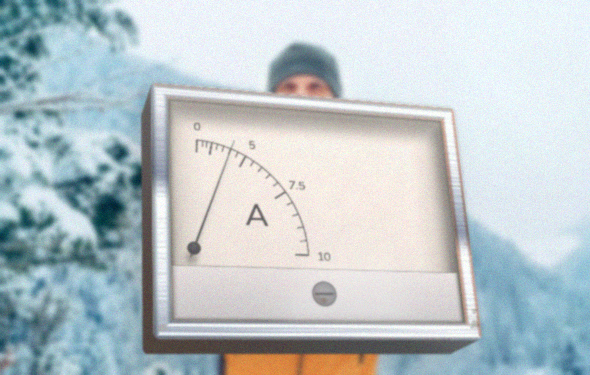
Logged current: 4 A
